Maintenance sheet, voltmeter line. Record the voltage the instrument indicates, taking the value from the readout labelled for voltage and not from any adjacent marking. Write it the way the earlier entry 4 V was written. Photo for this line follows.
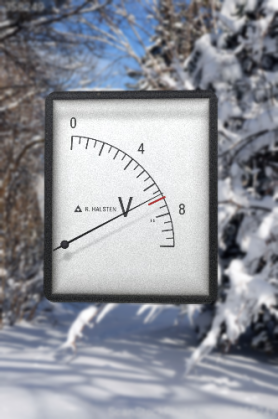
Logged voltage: 6.75 V
